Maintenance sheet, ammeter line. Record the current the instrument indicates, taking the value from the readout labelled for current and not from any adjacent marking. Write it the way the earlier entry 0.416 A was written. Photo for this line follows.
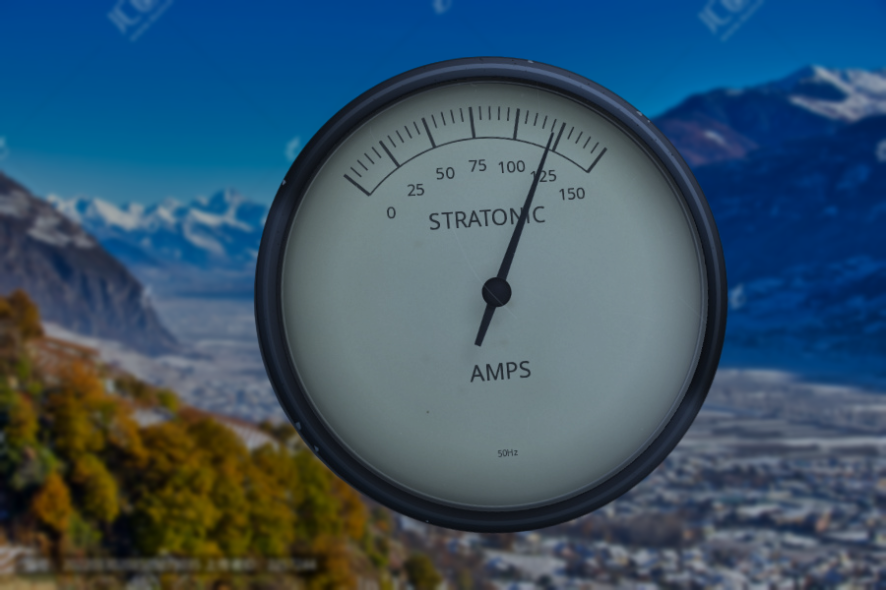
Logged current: 120 A
